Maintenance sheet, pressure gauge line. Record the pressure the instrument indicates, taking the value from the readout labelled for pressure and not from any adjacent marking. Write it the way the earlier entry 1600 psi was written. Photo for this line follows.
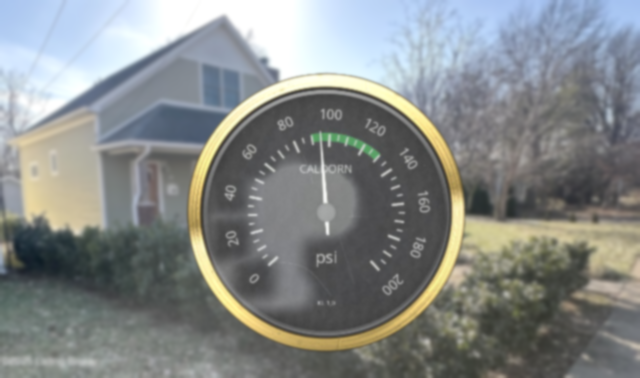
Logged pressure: 95 psi
